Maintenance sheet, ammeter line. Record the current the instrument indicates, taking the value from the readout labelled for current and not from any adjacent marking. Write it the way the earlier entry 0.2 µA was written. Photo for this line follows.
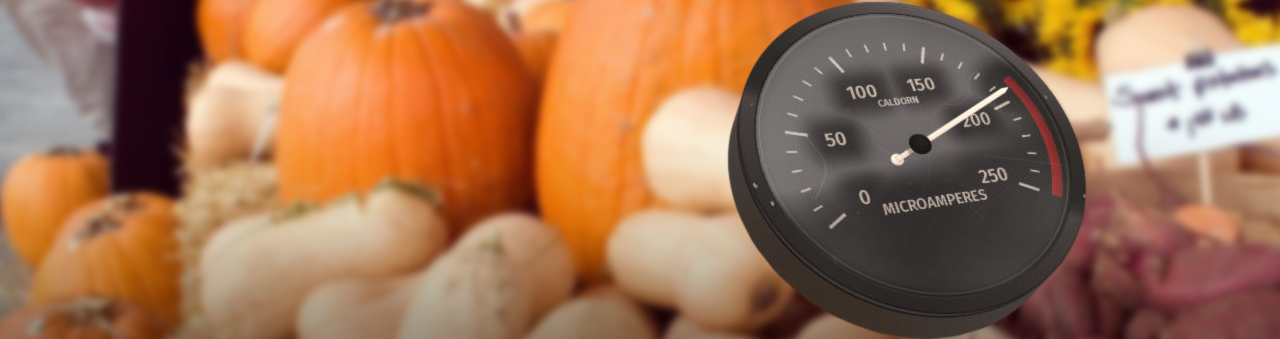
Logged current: 195 µA
